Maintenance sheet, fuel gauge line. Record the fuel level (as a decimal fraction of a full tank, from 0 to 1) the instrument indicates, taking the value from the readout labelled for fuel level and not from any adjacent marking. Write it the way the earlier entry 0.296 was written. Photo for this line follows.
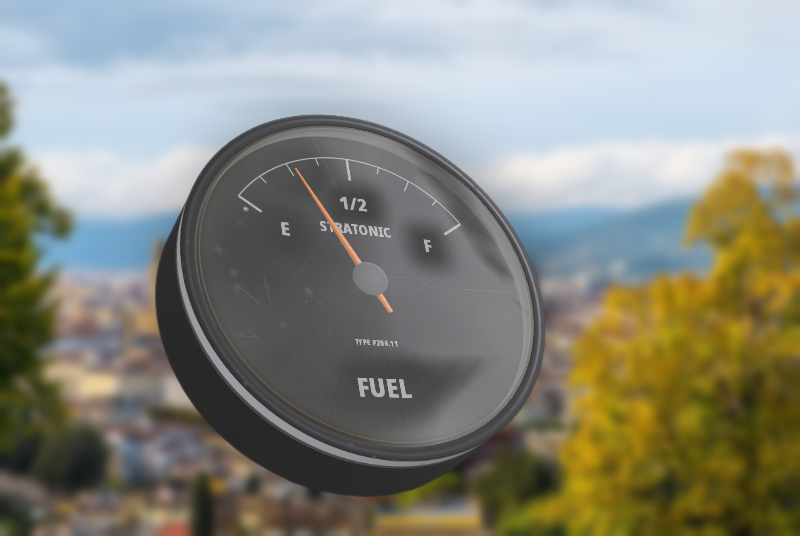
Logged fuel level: 0.25
